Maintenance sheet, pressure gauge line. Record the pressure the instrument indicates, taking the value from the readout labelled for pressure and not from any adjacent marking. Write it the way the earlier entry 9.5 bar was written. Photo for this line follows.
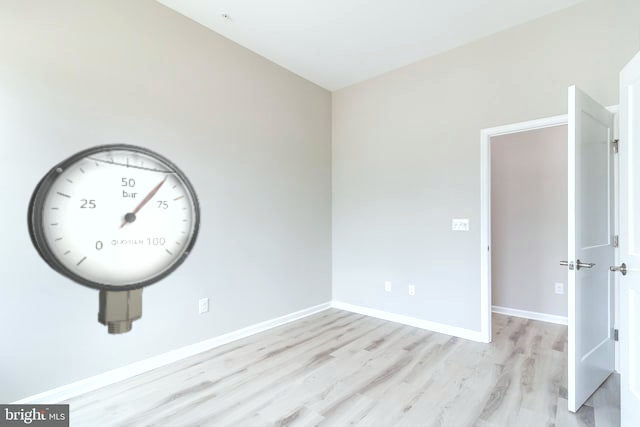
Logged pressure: 65 bar
